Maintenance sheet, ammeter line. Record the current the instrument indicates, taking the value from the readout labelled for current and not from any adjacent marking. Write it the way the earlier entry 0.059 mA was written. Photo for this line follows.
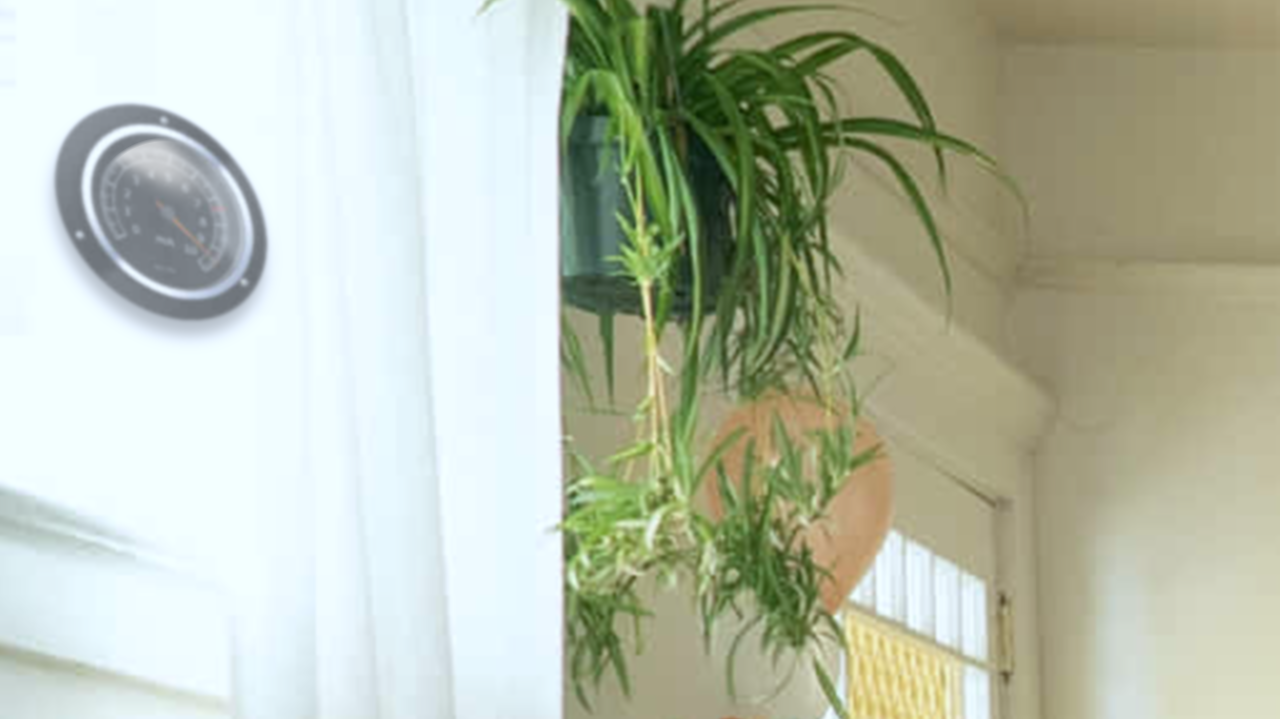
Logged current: 9.5 mA
